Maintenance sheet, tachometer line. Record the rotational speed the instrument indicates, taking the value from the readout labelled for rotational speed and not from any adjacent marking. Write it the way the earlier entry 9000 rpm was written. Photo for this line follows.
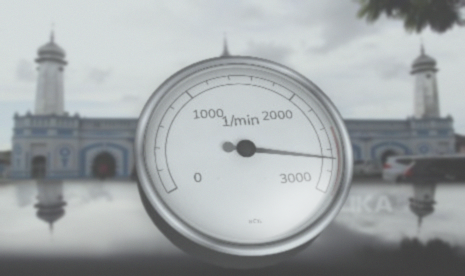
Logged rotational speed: 2700 rpm
